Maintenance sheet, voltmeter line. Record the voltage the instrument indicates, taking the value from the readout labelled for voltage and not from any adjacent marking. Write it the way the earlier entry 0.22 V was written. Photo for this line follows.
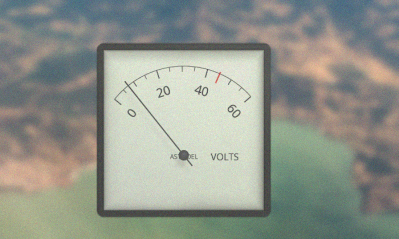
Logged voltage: 7.5 V
